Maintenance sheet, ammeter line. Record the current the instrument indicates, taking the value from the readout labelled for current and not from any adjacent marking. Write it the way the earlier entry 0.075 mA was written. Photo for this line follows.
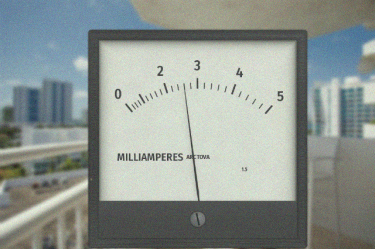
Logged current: 2.6 mA
